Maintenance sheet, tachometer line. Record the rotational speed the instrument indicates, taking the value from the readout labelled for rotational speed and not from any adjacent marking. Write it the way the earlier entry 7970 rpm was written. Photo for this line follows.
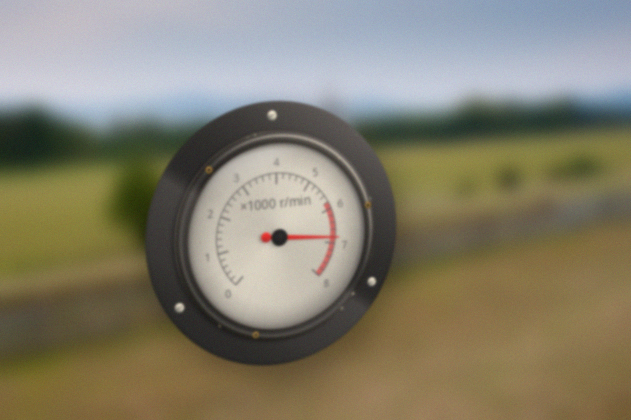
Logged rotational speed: 6800 rpm
